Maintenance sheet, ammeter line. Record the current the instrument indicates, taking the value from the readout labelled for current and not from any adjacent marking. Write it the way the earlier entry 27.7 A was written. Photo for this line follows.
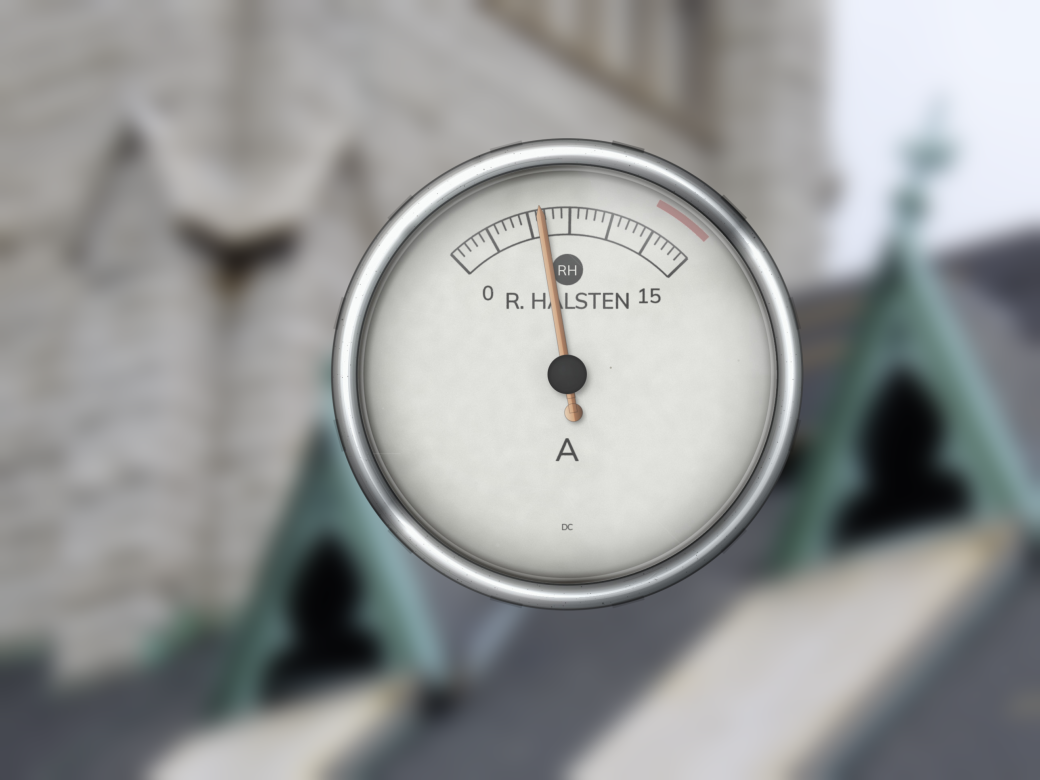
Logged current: 5.75 A
